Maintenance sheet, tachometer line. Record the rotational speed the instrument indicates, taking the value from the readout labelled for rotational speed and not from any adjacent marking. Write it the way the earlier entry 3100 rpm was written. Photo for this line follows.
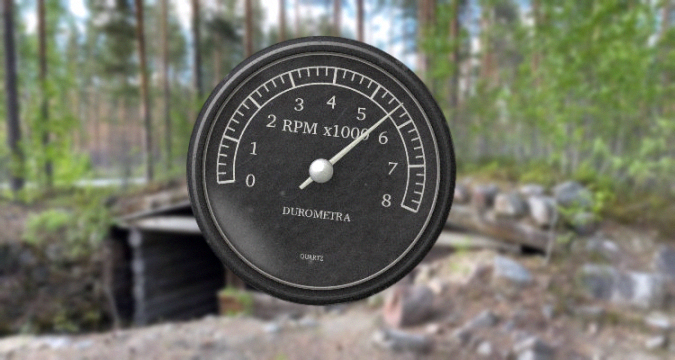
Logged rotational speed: 5600 rpm
